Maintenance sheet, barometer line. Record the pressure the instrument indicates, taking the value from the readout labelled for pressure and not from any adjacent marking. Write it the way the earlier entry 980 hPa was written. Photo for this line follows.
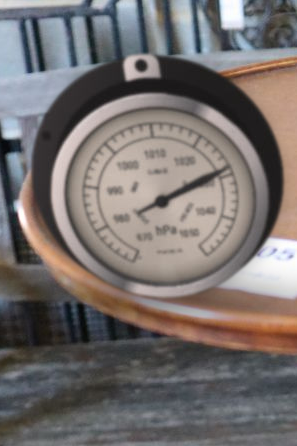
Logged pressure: 1028 hPa
